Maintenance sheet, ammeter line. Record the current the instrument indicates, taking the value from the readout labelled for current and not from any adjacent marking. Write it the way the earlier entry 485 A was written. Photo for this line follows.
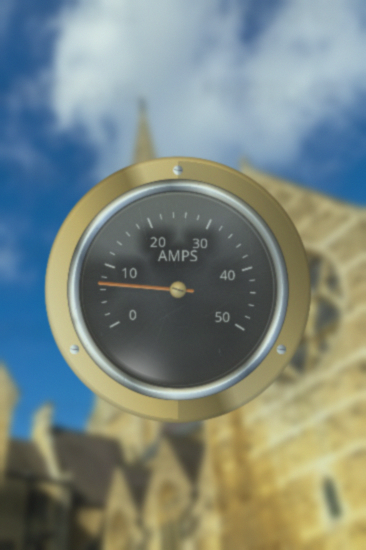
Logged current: 7 A
